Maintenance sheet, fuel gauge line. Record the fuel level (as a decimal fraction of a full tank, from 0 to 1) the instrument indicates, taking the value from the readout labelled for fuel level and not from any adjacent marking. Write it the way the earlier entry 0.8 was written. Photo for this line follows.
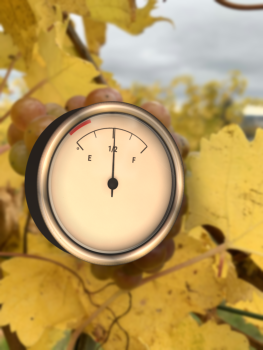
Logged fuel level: 0.5
